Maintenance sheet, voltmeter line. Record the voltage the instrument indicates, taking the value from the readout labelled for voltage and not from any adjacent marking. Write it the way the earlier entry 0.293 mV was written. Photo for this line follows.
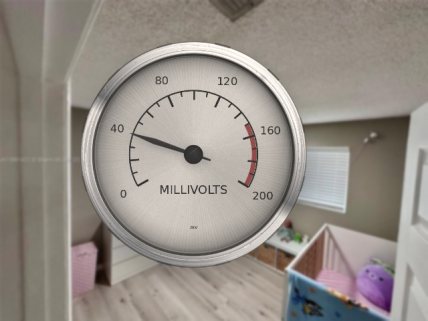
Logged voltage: 40 mV
